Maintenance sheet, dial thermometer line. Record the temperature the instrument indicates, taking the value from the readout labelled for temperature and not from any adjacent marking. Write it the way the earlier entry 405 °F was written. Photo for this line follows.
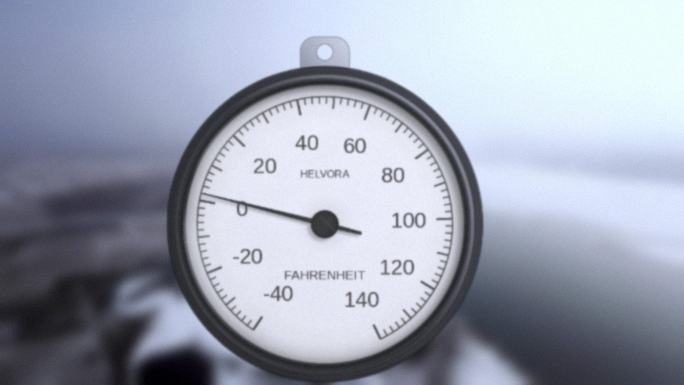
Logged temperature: 2 °F
